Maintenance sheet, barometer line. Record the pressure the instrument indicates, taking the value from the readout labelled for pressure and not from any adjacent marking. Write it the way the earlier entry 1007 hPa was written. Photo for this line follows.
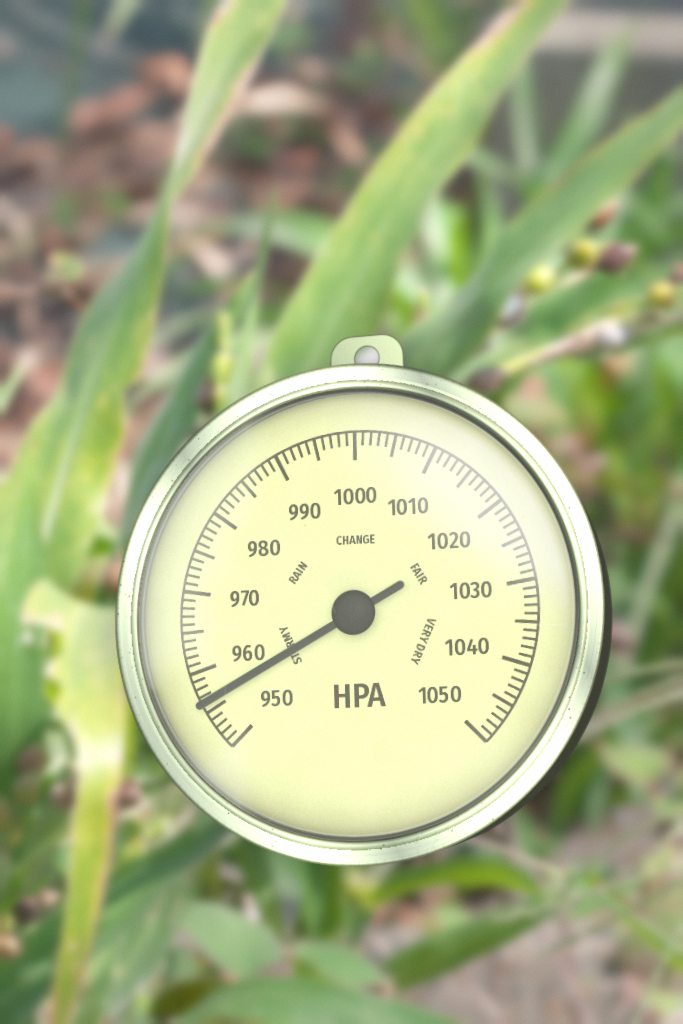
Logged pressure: 956 hPa
